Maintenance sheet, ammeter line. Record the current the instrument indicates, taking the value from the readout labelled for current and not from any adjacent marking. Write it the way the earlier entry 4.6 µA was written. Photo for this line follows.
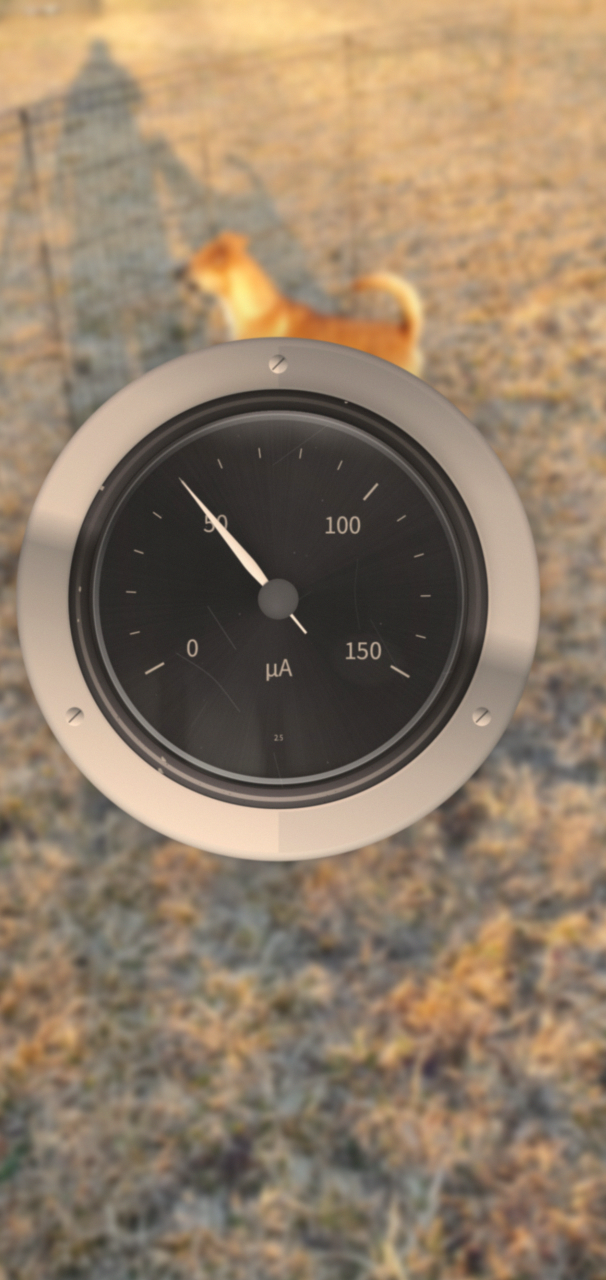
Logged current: 50 µA
